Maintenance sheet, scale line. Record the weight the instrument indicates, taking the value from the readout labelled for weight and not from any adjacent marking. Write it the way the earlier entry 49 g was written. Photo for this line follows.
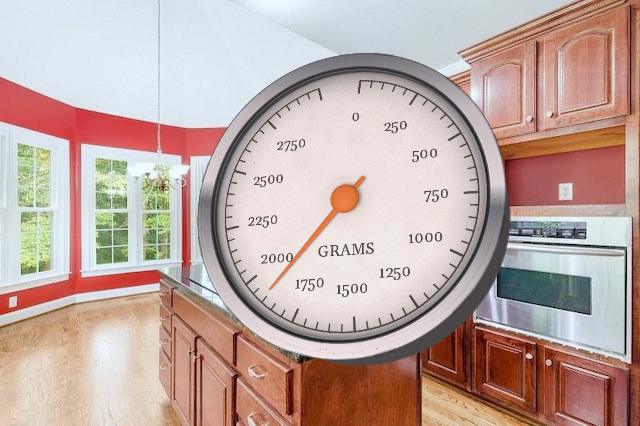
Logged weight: 1900 g
